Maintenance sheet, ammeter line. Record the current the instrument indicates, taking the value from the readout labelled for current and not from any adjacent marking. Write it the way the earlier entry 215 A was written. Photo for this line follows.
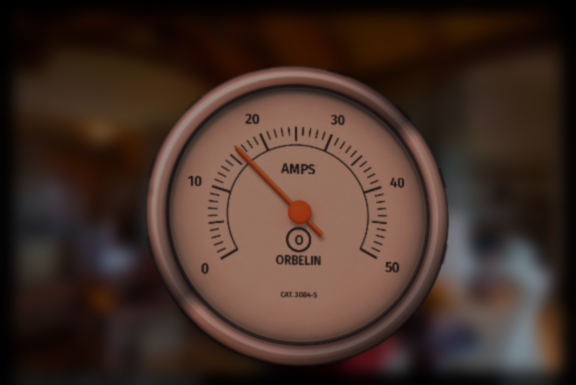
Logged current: 16 A
